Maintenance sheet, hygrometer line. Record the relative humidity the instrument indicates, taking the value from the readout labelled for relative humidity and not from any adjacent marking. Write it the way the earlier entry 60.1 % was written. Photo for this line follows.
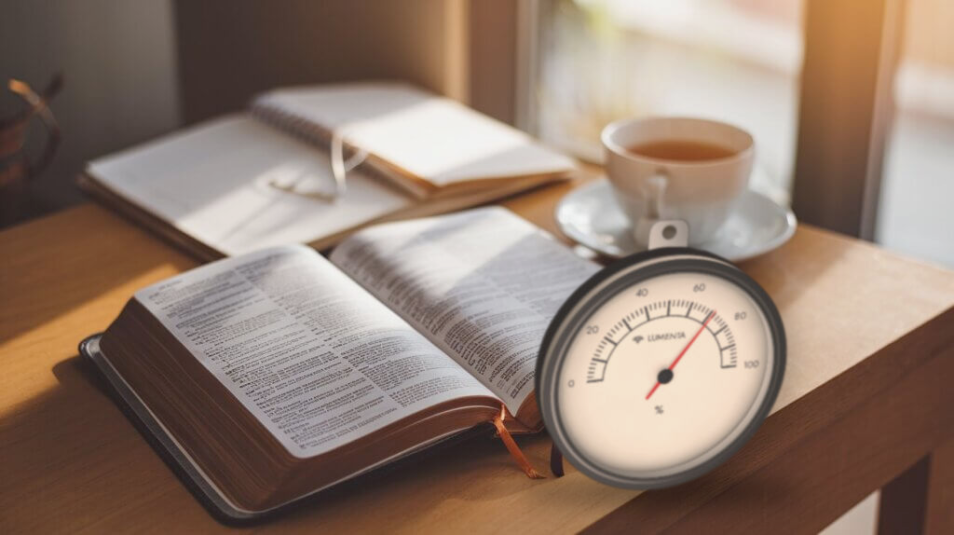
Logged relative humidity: 70 %
